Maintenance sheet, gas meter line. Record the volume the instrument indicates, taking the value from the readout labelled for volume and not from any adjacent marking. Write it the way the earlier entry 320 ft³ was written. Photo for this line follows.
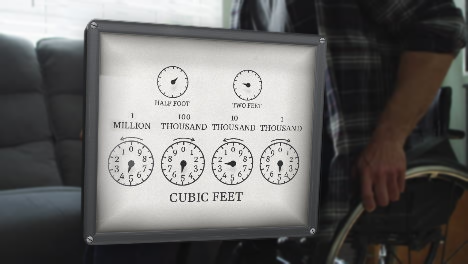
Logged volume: 452500 ft³
